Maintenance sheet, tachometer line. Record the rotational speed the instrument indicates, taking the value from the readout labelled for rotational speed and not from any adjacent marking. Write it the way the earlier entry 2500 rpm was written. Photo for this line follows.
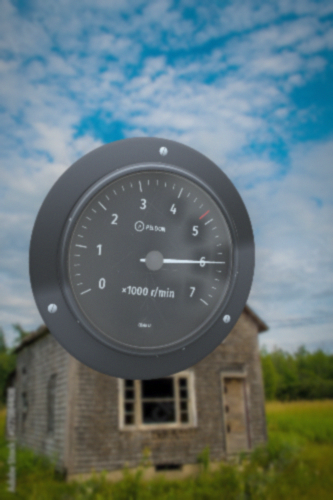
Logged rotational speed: 6000 rpm
